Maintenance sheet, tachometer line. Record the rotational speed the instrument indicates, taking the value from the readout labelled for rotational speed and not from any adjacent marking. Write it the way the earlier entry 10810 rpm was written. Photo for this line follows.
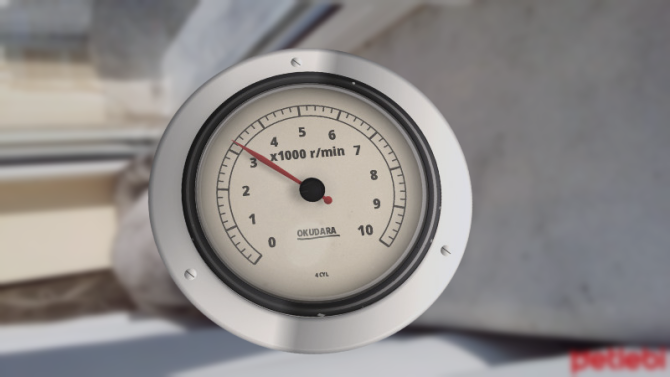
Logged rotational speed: 3200 rpm
